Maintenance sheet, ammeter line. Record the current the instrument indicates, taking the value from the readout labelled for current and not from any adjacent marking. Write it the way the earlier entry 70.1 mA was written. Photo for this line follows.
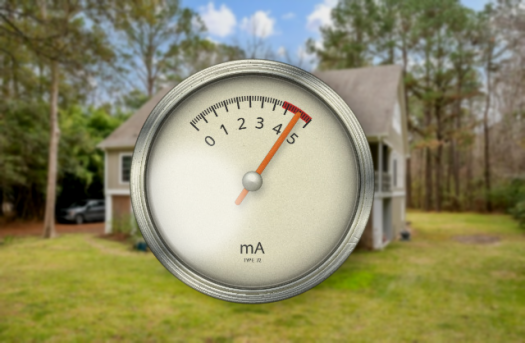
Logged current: 4.5 mA
